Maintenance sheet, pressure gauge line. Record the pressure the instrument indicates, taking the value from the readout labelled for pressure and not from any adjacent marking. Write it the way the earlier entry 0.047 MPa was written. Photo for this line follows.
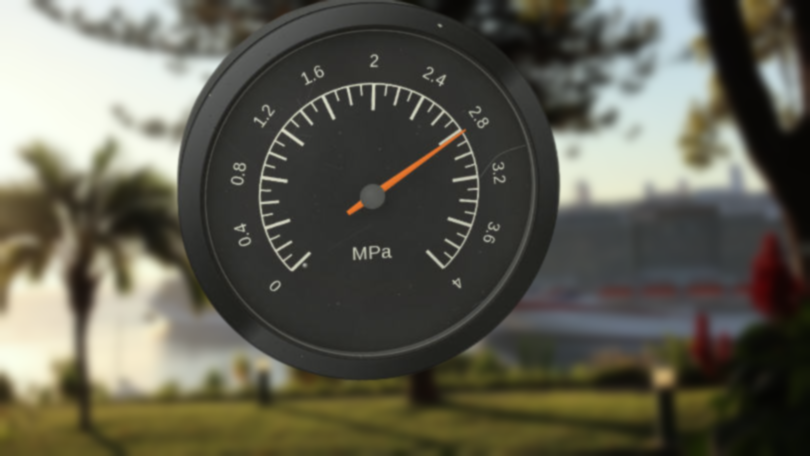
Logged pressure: 2.8 MPa
